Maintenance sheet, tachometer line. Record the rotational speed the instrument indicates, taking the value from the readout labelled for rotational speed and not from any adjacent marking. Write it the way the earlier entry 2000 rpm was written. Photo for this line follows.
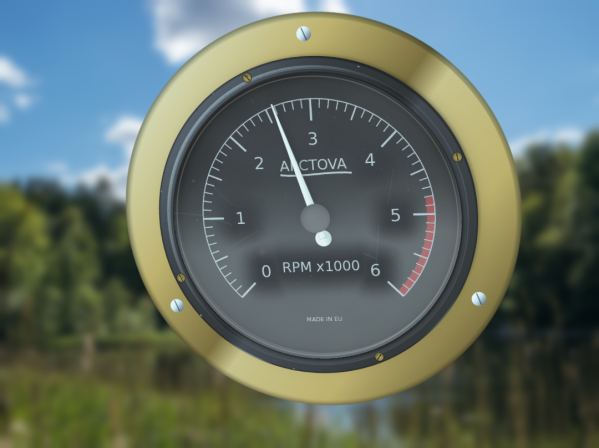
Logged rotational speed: 2600 rpm
